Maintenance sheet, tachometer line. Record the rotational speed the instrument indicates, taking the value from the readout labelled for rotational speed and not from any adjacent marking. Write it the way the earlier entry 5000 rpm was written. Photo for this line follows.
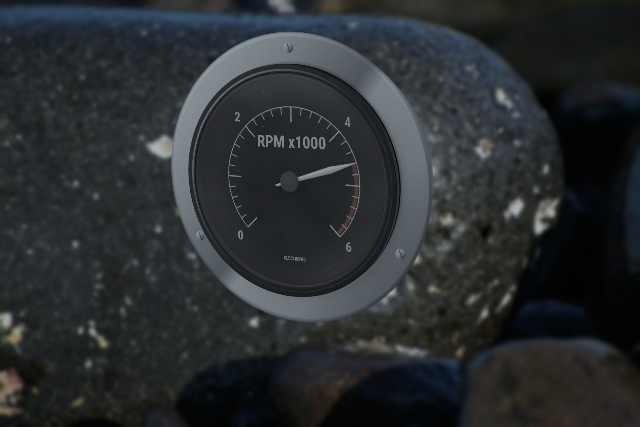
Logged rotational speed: 4600 rpm
